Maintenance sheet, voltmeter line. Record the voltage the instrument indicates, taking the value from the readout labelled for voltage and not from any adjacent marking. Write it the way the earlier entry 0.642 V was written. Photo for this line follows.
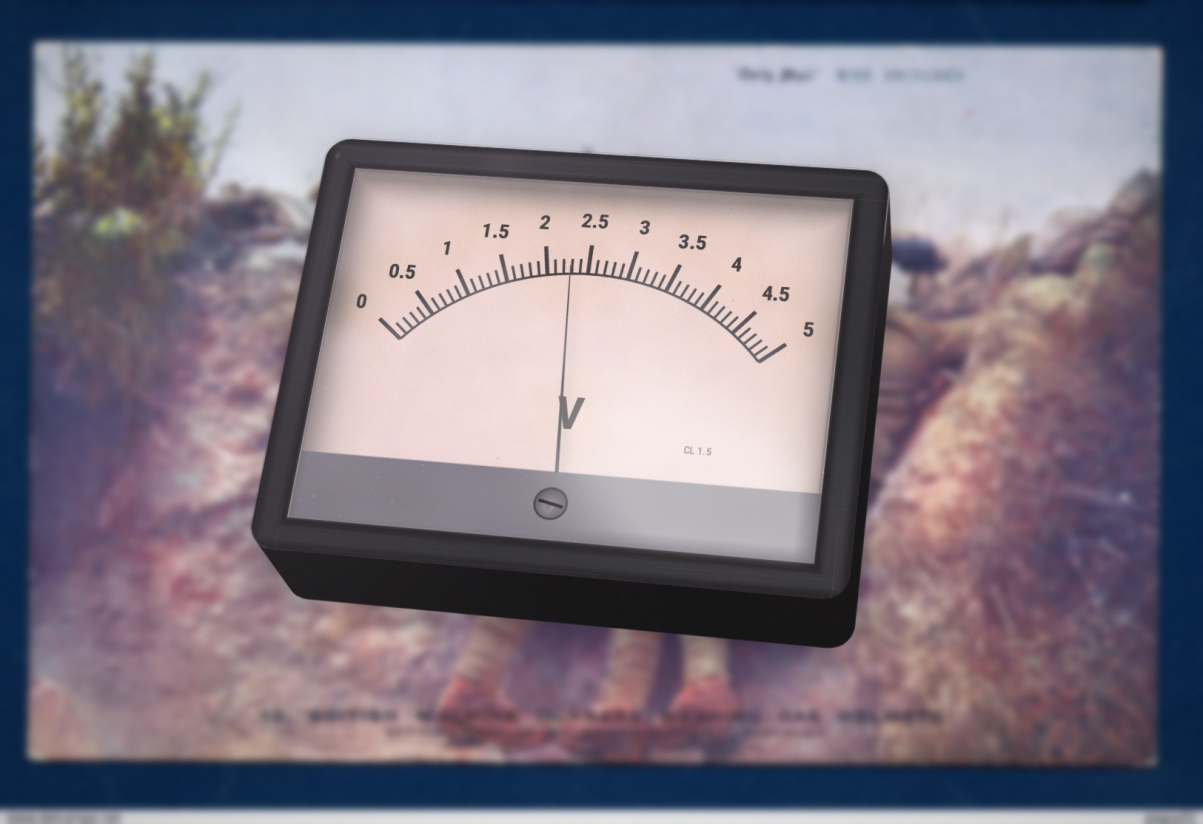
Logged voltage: 2.3 V
